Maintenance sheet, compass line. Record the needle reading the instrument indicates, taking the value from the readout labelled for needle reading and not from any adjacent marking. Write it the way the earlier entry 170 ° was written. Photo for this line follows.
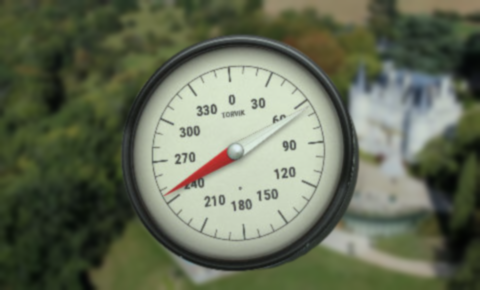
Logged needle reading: 245 °
